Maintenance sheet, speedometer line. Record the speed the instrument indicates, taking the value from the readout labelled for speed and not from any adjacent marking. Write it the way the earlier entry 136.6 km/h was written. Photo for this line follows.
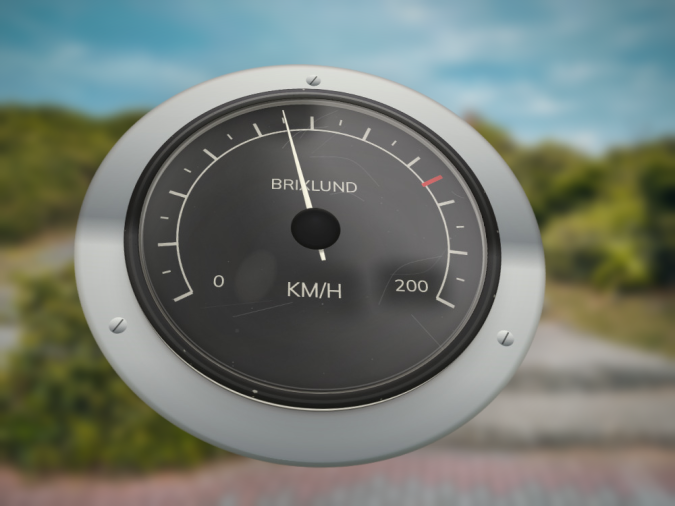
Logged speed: 90 km/h
